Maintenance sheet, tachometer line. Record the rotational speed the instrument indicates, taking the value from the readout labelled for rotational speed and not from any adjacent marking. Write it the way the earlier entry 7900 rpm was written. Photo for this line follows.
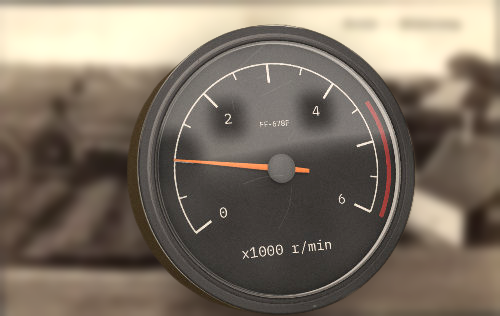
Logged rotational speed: 1000 rpm
